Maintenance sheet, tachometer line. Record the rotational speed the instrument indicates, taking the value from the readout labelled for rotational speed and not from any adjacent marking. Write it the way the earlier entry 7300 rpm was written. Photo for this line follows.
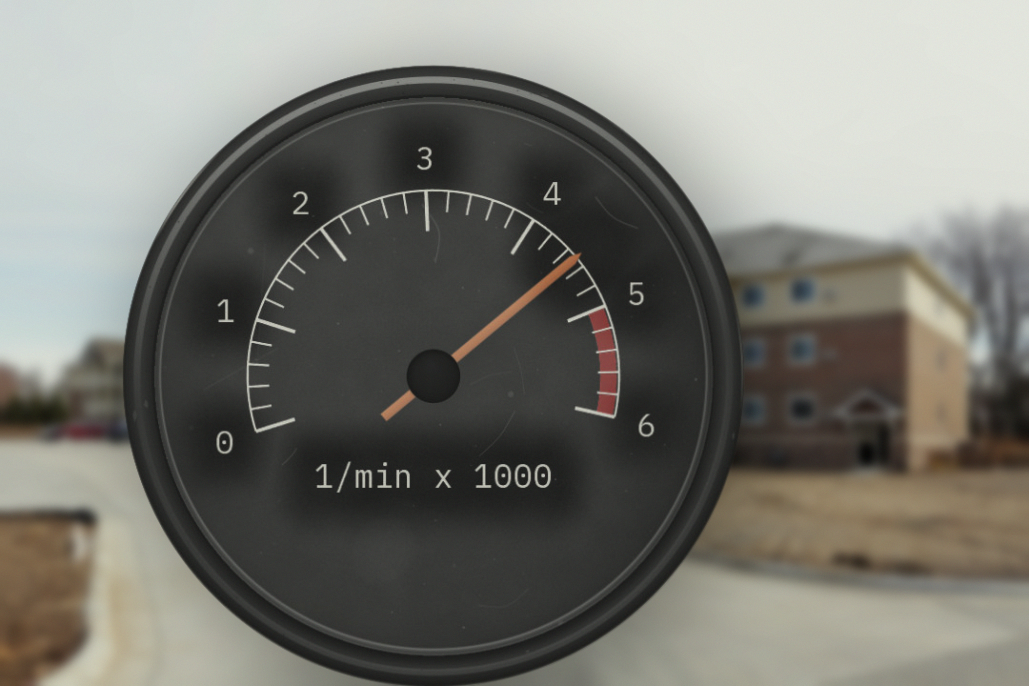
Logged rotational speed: 4500 rpm
